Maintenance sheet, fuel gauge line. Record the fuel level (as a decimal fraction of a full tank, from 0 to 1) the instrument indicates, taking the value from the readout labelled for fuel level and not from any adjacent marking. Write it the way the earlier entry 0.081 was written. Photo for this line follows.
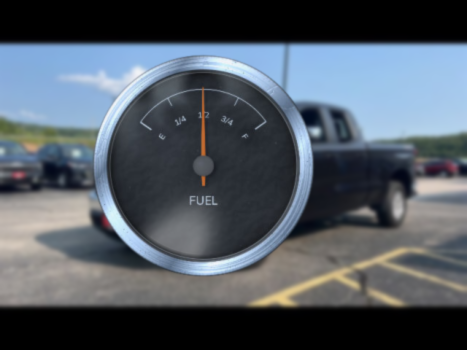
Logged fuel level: 0.5
